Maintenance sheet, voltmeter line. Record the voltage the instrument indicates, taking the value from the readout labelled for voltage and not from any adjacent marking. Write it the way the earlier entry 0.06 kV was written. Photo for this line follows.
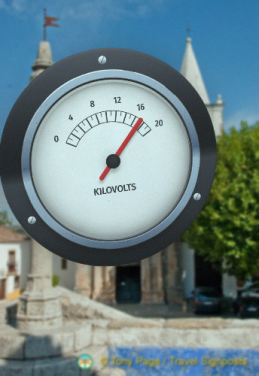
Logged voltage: 17 kV
